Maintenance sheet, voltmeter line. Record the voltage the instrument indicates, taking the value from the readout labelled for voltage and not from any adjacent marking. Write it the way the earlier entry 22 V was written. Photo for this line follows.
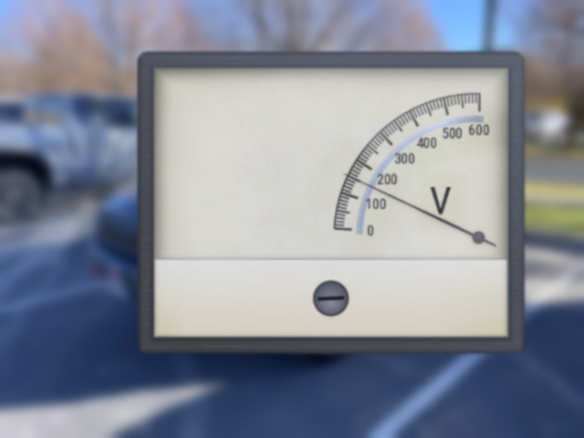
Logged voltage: 150 V
